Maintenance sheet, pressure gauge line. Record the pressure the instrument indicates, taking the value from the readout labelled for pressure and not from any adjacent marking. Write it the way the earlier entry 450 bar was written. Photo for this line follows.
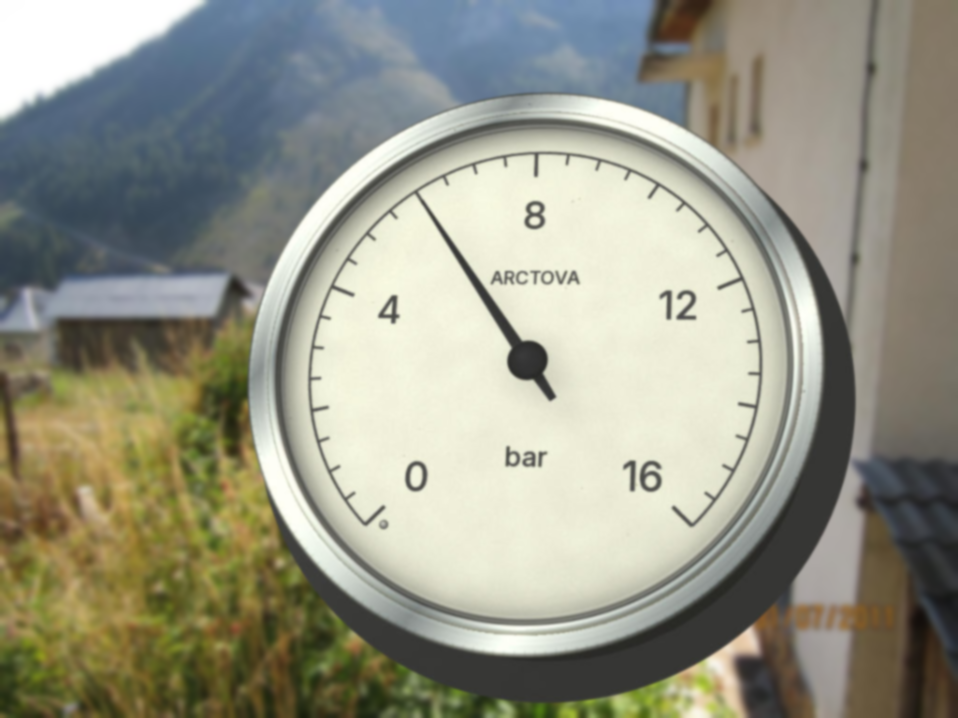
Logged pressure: 6 bar
